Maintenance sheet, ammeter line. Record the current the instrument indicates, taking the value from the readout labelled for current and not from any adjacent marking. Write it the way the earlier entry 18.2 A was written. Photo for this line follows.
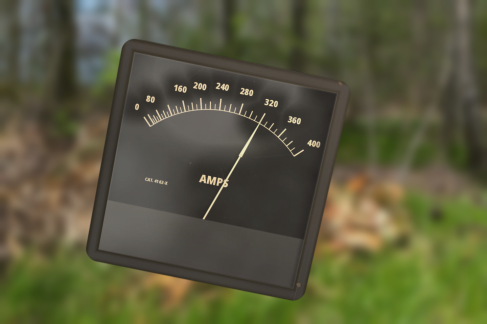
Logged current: 320 A
